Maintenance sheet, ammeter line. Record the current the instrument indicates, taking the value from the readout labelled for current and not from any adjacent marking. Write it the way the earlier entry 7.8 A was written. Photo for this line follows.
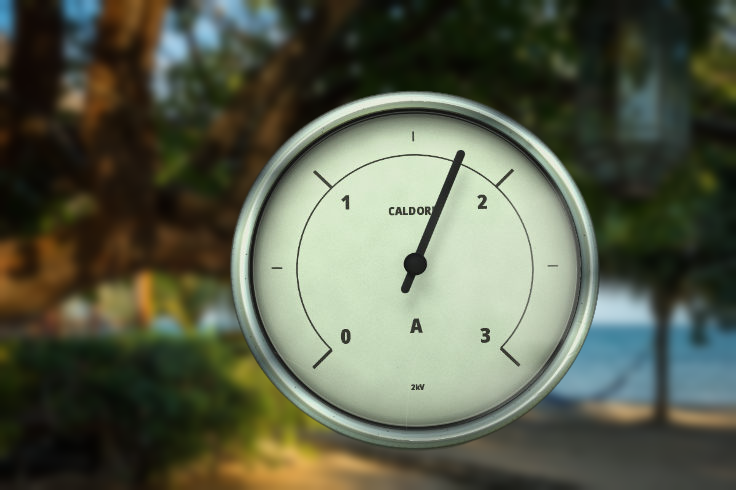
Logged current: 1.75 A
